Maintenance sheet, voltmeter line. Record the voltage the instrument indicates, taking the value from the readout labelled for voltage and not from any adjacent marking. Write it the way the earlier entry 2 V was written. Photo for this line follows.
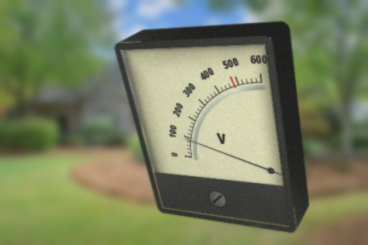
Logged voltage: 100 V
